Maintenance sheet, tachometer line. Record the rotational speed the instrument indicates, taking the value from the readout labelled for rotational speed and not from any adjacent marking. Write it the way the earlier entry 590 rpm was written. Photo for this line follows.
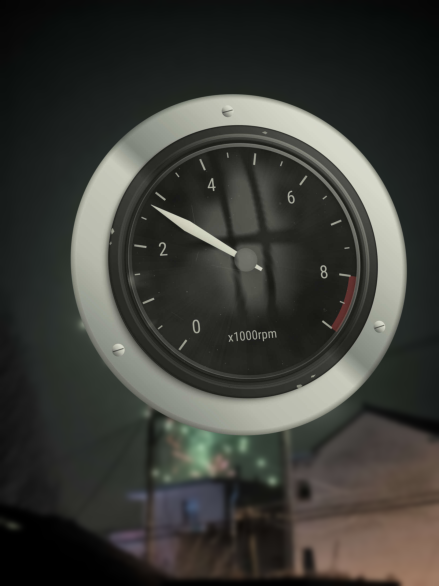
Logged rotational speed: 2750 rpm
